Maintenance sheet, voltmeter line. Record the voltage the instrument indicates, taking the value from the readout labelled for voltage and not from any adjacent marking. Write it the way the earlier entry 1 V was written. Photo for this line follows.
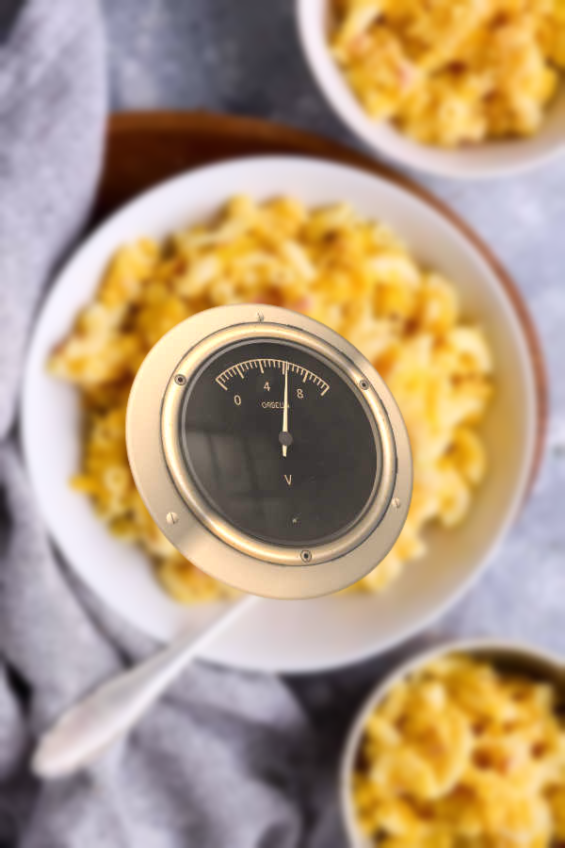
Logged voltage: 6 V
